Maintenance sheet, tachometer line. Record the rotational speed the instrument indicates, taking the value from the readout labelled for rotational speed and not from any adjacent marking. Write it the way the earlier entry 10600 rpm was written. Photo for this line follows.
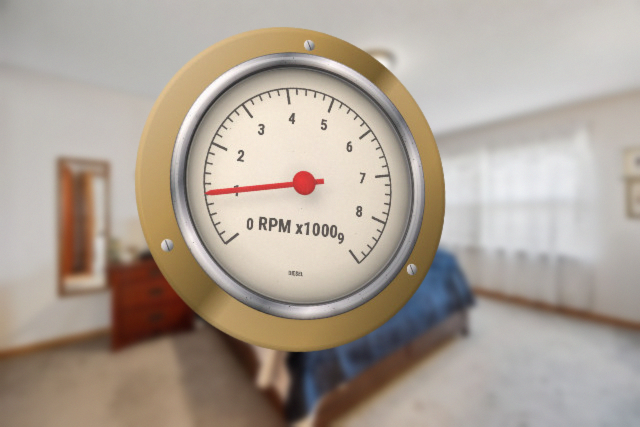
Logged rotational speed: 1000 rpm
